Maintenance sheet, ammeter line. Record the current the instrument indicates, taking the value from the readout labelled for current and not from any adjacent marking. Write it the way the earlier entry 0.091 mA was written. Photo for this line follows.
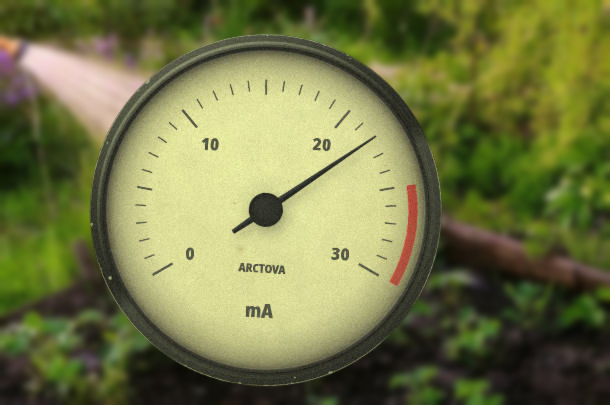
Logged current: 22 mA
